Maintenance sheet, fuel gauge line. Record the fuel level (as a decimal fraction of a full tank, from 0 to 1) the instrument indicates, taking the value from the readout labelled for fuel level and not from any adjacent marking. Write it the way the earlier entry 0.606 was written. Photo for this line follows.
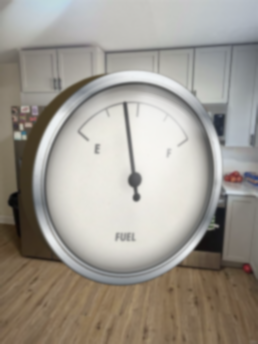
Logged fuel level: 0.375
